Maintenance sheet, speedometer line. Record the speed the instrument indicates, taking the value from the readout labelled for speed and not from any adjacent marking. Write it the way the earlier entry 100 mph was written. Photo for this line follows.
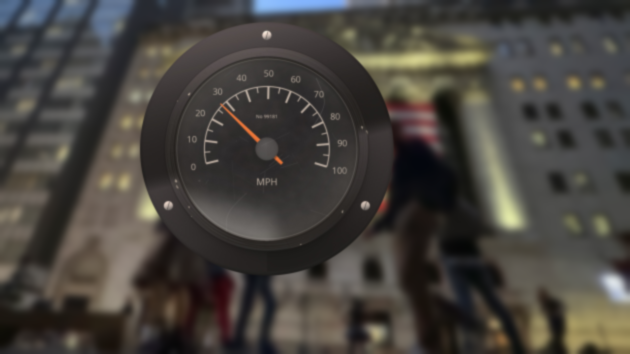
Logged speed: 27.5 mph
